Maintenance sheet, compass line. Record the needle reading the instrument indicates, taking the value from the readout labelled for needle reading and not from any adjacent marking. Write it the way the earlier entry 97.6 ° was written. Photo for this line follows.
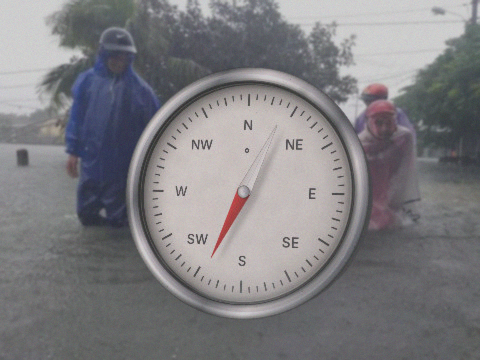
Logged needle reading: 205 °
